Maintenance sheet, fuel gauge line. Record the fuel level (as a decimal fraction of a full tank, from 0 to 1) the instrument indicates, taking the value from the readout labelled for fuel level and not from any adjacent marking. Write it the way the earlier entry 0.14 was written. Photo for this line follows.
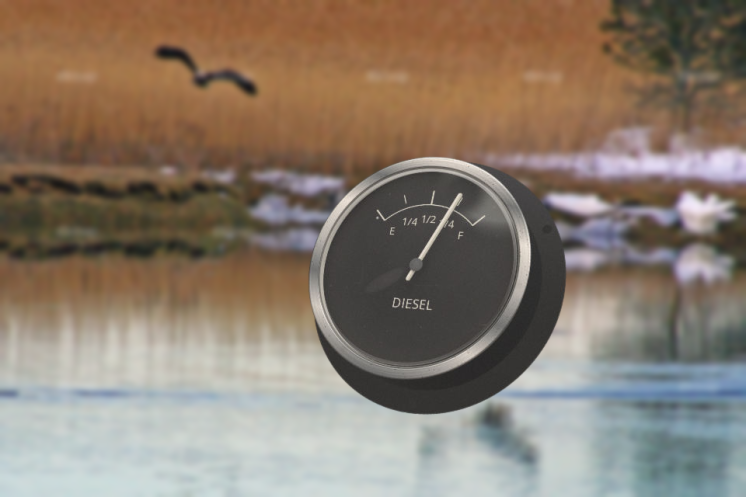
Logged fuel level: 0.75
